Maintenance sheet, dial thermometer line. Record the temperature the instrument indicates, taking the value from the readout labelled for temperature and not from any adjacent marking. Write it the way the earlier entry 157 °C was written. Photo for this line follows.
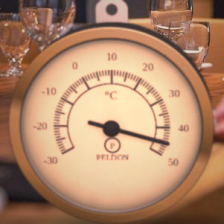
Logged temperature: 45 °C
